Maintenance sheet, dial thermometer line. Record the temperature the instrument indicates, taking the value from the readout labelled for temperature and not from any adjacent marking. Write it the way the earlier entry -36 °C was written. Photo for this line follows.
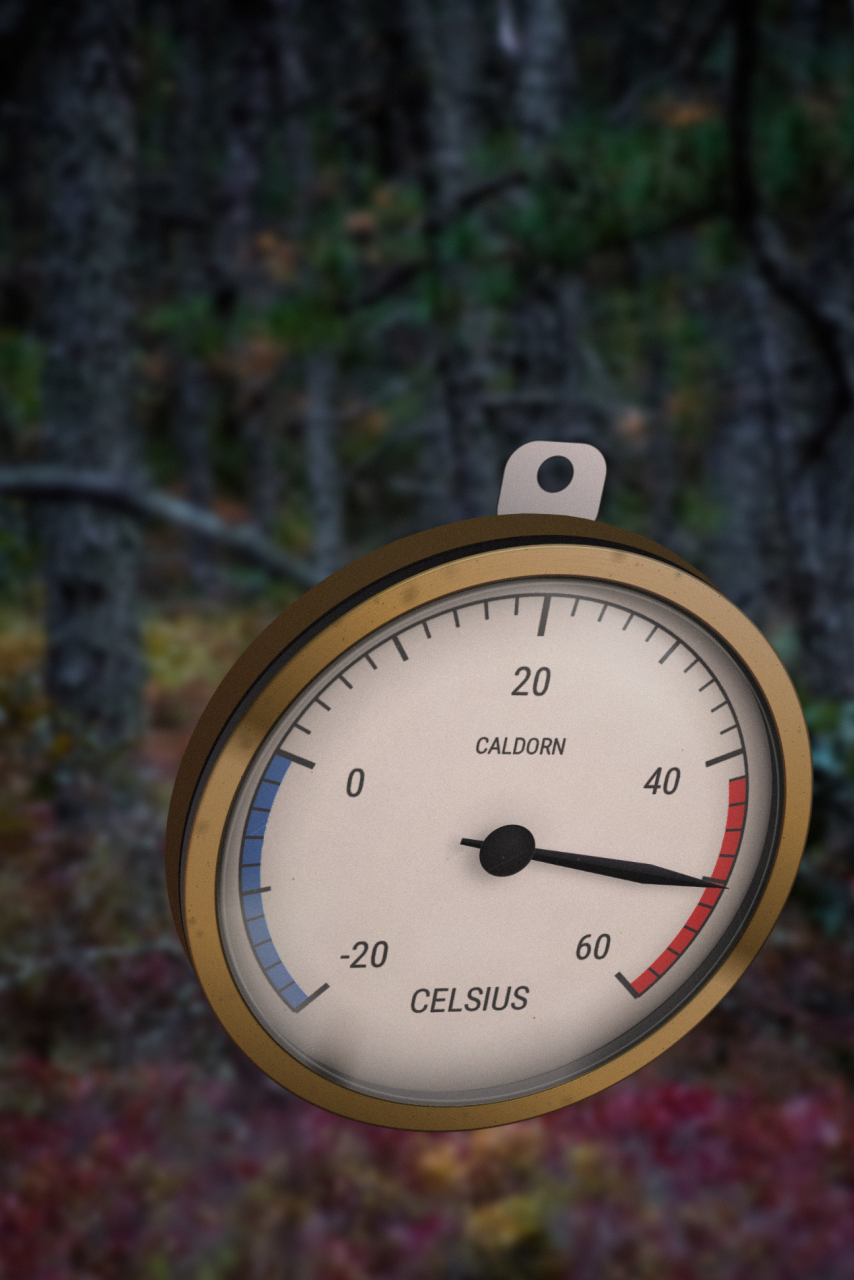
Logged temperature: 50 °C
